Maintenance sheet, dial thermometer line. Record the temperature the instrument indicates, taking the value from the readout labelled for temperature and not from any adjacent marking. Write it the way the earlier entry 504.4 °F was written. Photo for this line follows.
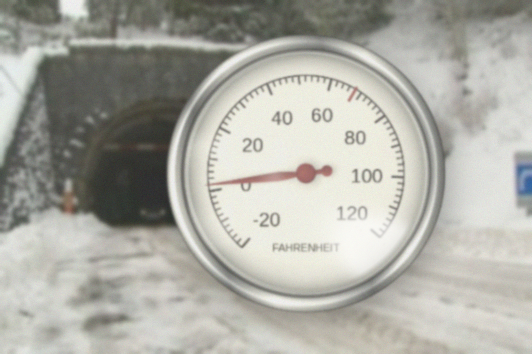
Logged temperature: 2 °F
